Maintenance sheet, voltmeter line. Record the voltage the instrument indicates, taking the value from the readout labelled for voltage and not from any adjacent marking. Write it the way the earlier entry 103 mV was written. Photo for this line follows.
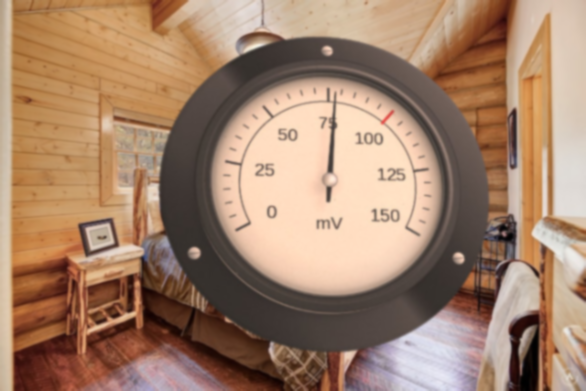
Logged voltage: 77.5 mV
